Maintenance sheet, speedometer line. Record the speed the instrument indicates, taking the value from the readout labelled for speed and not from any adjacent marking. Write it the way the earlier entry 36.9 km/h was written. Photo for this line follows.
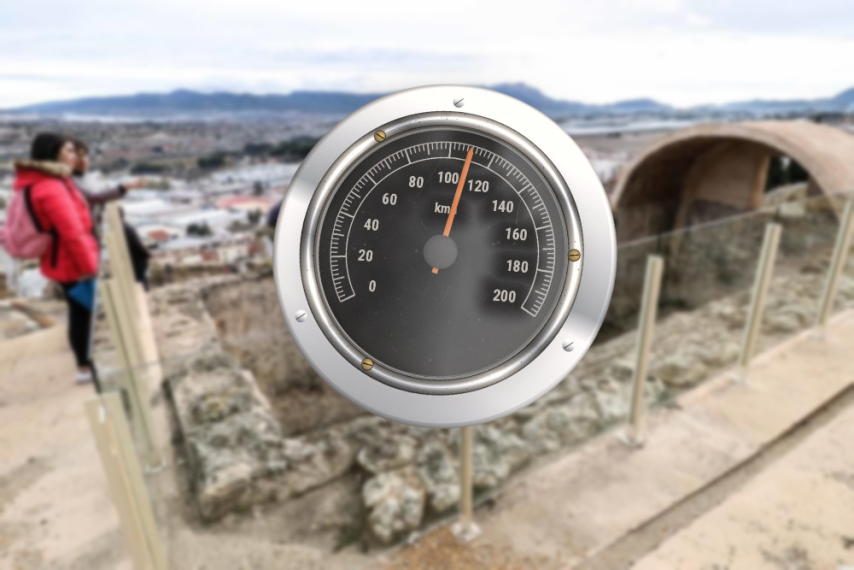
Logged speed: 110 km/h
